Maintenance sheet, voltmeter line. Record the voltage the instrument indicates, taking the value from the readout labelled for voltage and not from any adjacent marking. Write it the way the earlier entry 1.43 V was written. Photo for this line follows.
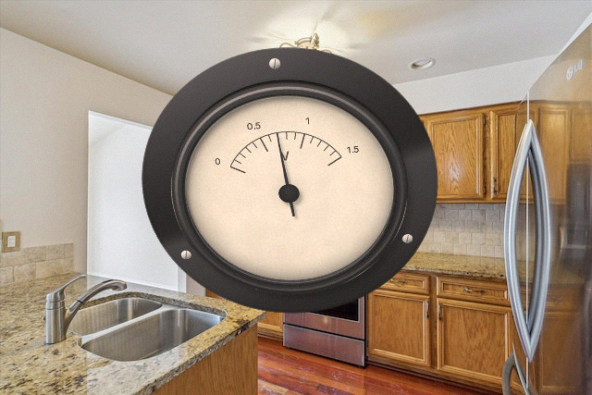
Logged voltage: 0.7 V
